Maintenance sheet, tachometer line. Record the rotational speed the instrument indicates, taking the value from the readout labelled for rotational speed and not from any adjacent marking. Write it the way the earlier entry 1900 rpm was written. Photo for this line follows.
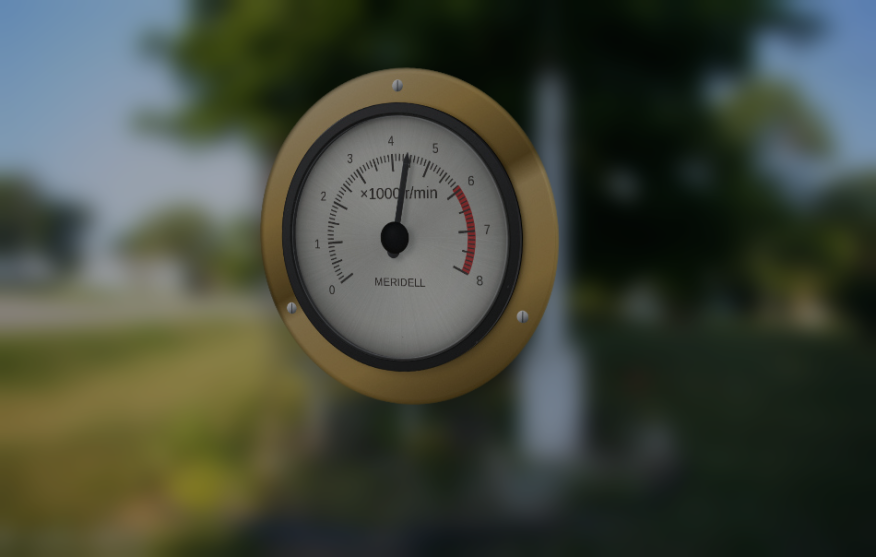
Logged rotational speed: 4500 rpm
